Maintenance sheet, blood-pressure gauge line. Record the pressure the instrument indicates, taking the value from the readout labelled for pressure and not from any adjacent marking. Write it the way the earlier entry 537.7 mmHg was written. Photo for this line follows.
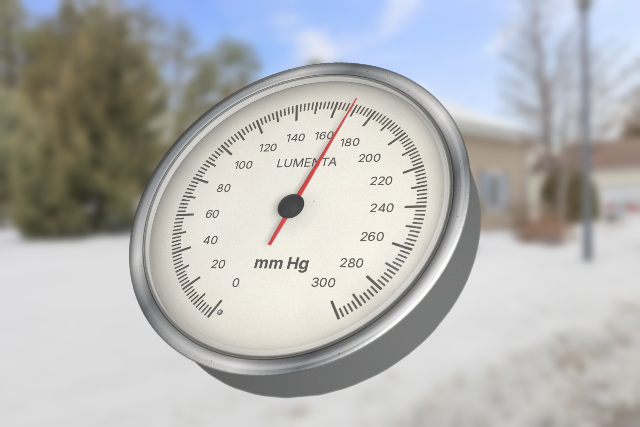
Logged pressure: 170 mmHg
